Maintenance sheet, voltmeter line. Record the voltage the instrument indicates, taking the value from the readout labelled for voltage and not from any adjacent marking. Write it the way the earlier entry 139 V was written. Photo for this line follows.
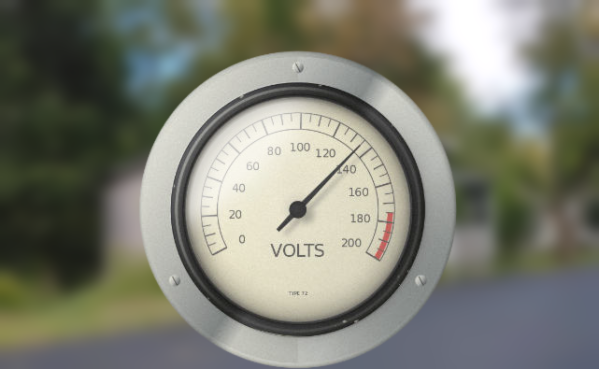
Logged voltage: 135 V
